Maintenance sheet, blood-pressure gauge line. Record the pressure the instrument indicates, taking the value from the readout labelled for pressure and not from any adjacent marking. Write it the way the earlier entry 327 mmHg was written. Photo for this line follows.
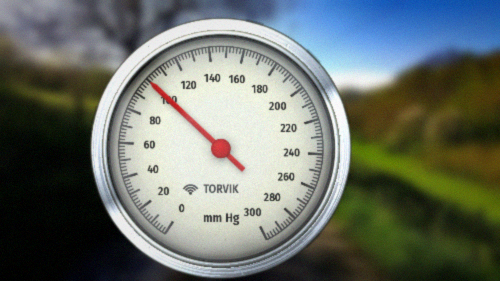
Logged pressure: 100 mmHg
